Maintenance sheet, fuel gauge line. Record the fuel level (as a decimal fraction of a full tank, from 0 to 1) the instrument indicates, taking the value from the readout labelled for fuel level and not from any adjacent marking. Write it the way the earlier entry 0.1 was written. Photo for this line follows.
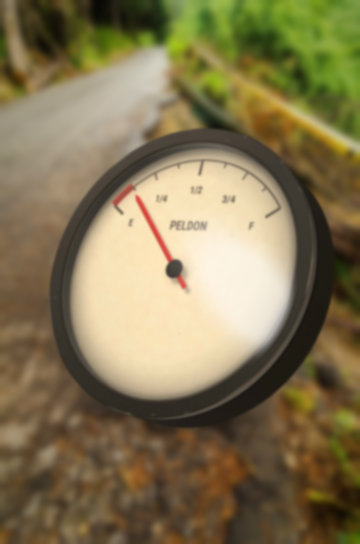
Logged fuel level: 0.125
